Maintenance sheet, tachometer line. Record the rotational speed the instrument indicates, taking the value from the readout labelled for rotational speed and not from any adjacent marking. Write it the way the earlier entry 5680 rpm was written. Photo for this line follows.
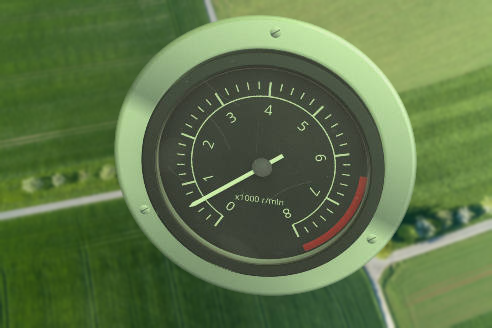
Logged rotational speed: 600 rpm
